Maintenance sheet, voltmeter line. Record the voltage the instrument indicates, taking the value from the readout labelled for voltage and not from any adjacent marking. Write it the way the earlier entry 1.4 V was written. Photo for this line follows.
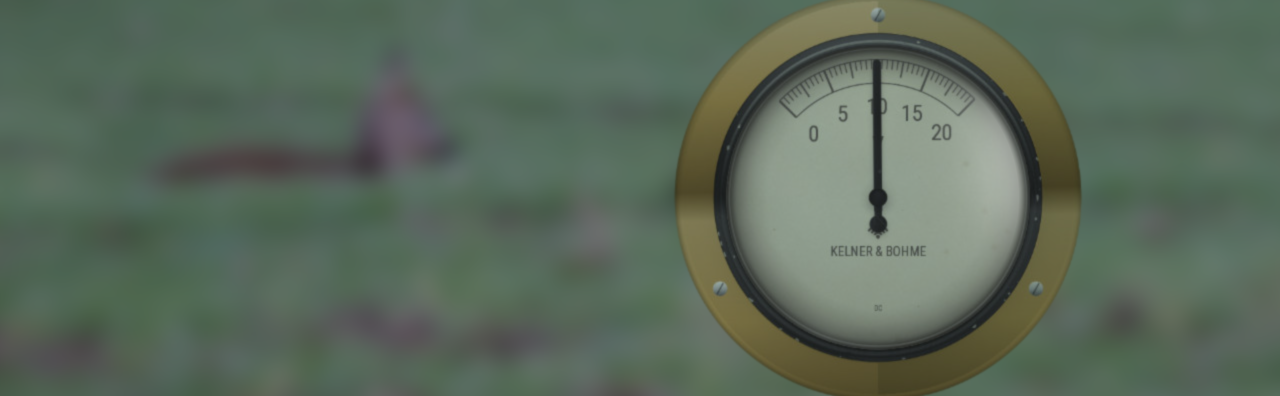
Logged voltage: 10 V
